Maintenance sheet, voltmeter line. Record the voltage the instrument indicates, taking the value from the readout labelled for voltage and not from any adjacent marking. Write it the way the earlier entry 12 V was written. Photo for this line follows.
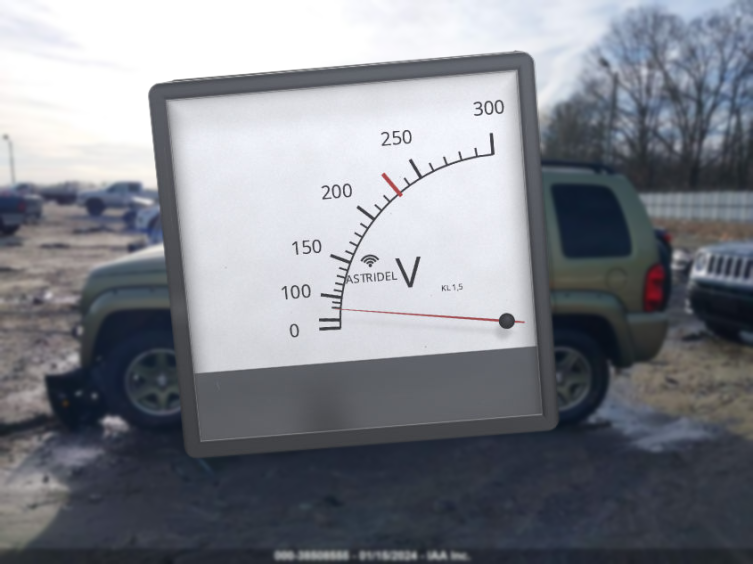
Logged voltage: 80 V
